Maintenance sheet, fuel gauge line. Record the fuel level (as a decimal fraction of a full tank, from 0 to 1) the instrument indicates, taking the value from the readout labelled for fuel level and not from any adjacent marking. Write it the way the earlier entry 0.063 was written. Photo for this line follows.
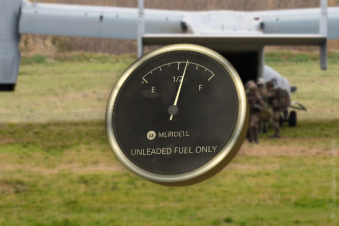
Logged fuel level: 0.625
